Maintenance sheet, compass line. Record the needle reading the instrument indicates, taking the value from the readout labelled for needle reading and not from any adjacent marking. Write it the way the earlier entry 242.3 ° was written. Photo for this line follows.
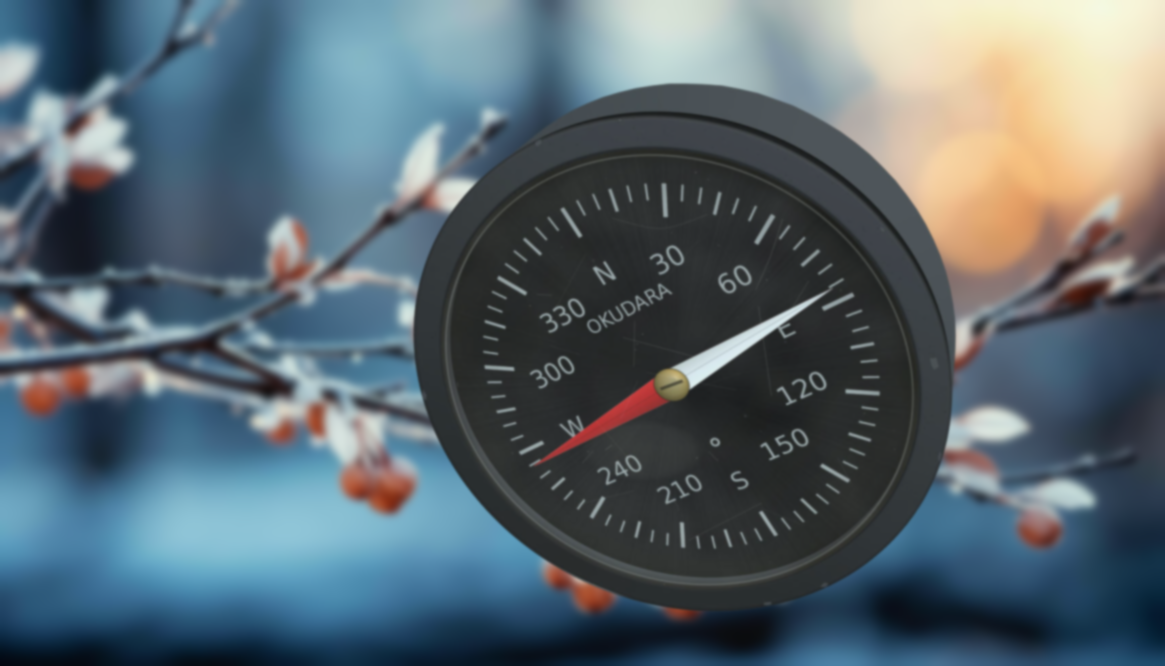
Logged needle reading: 265 °
